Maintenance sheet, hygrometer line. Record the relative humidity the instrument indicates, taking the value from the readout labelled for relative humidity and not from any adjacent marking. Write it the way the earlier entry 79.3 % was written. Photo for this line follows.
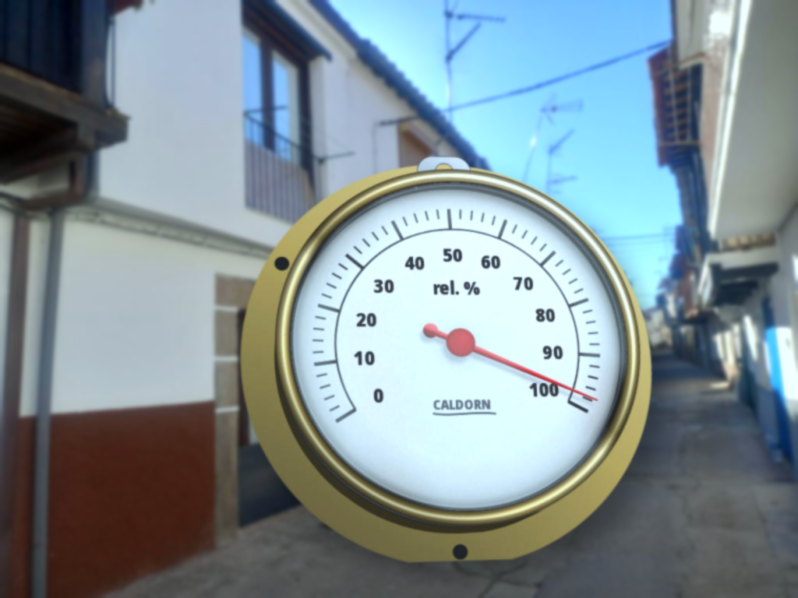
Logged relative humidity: 98 %
